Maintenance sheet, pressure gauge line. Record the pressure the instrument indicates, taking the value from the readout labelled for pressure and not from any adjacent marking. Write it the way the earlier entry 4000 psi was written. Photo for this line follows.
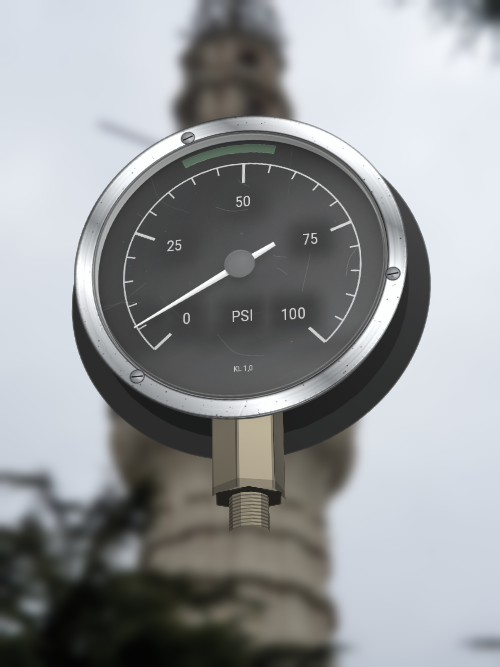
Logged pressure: 5 psi
